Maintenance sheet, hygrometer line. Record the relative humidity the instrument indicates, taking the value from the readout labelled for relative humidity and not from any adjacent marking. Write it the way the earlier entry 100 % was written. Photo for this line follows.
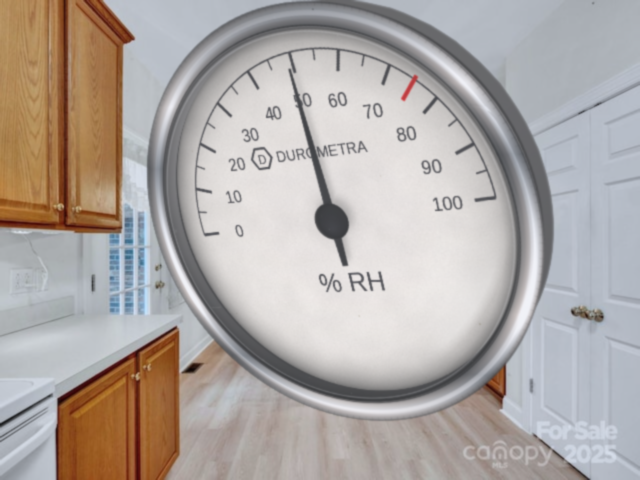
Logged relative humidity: 50 %
